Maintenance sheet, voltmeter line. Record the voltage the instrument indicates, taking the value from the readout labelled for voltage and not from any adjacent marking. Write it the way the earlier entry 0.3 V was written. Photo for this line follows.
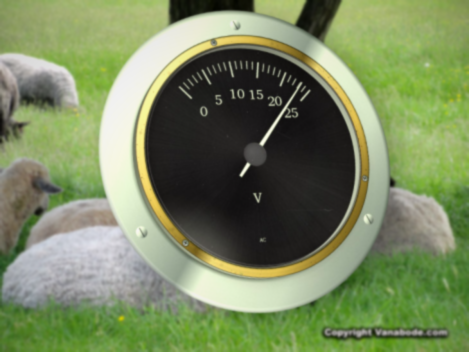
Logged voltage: 23 V
